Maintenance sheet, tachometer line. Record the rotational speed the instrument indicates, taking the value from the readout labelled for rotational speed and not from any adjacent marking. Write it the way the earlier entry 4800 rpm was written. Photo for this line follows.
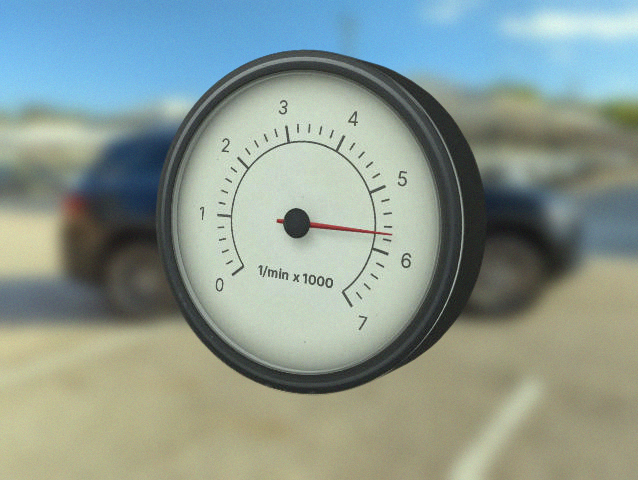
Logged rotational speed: 5700 rpm
